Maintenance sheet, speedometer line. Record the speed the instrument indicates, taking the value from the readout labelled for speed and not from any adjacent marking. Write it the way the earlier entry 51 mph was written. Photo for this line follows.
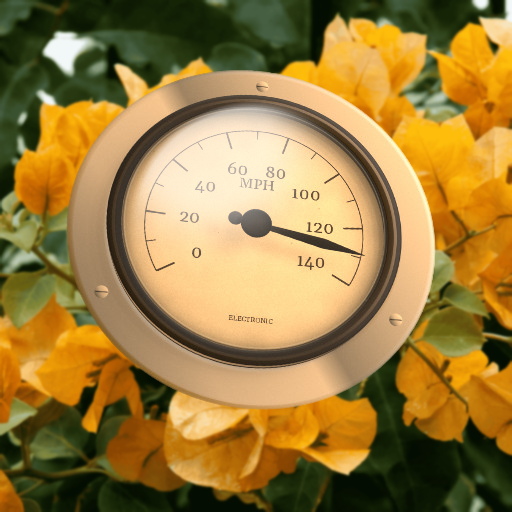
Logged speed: 130 mph
